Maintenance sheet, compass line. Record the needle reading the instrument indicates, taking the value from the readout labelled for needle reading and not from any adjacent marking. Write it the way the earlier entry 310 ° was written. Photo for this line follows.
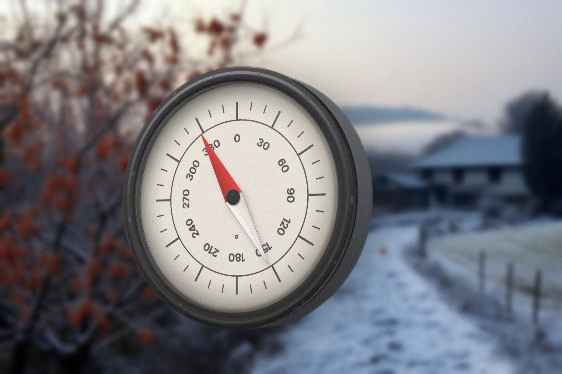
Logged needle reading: 330 °
